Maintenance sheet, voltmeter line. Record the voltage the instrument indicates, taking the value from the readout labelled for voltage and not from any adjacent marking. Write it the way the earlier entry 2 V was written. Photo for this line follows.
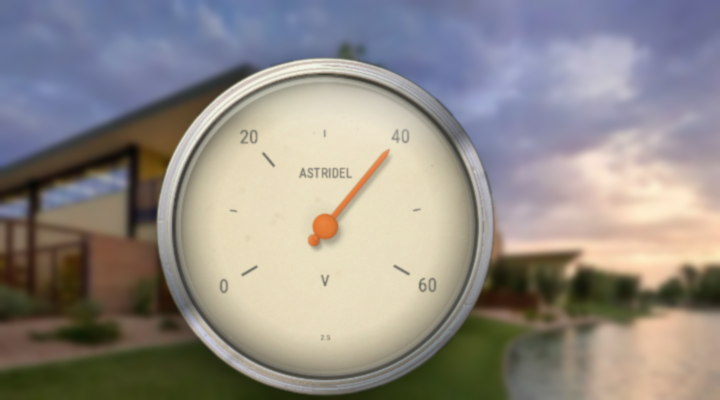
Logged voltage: 40 V
